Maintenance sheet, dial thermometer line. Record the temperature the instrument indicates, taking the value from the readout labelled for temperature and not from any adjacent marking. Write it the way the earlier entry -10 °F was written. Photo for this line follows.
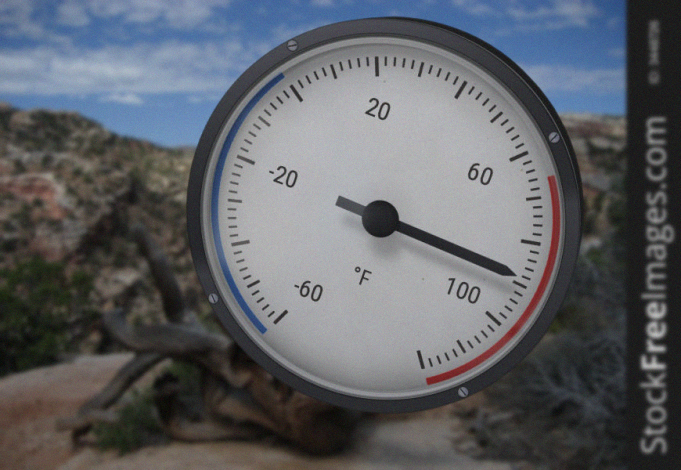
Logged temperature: 88 °F
